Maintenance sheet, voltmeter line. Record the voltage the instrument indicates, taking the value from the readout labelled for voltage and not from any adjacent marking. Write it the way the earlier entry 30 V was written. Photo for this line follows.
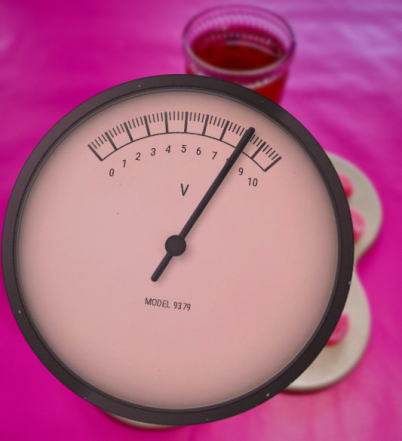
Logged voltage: 8.2 V
